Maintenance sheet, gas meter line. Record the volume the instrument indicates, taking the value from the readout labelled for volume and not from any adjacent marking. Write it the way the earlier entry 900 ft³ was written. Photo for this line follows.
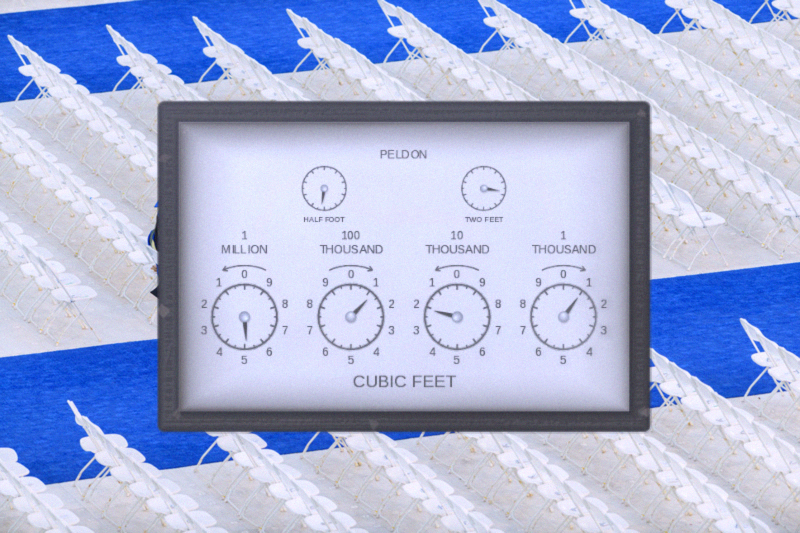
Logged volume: 512100 ft³
